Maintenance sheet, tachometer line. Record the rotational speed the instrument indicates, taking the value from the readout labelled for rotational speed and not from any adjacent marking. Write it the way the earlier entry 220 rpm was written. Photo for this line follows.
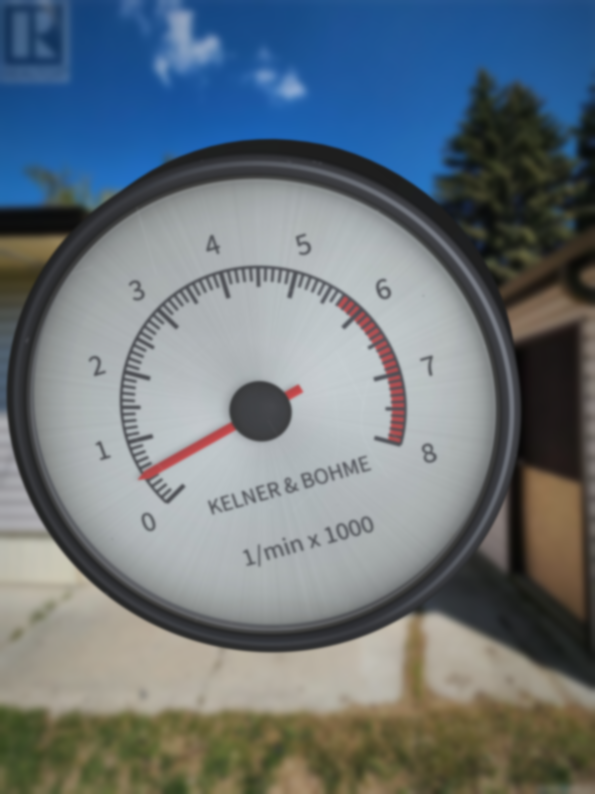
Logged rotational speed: 500 rpm
